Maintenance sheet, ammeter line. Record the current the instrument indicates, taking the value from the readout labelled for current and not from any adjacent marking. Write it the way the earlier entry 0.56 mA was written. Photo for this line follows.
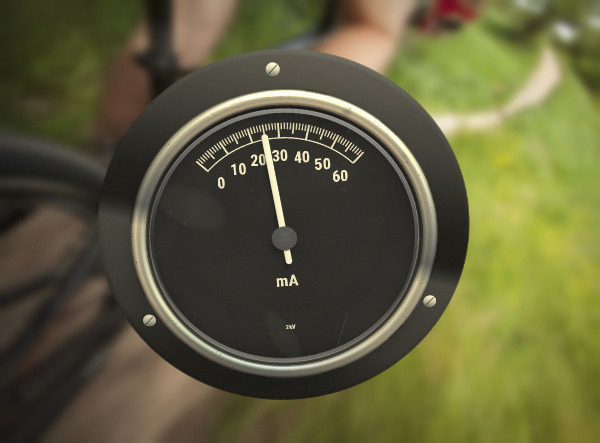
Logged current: 25 mA
